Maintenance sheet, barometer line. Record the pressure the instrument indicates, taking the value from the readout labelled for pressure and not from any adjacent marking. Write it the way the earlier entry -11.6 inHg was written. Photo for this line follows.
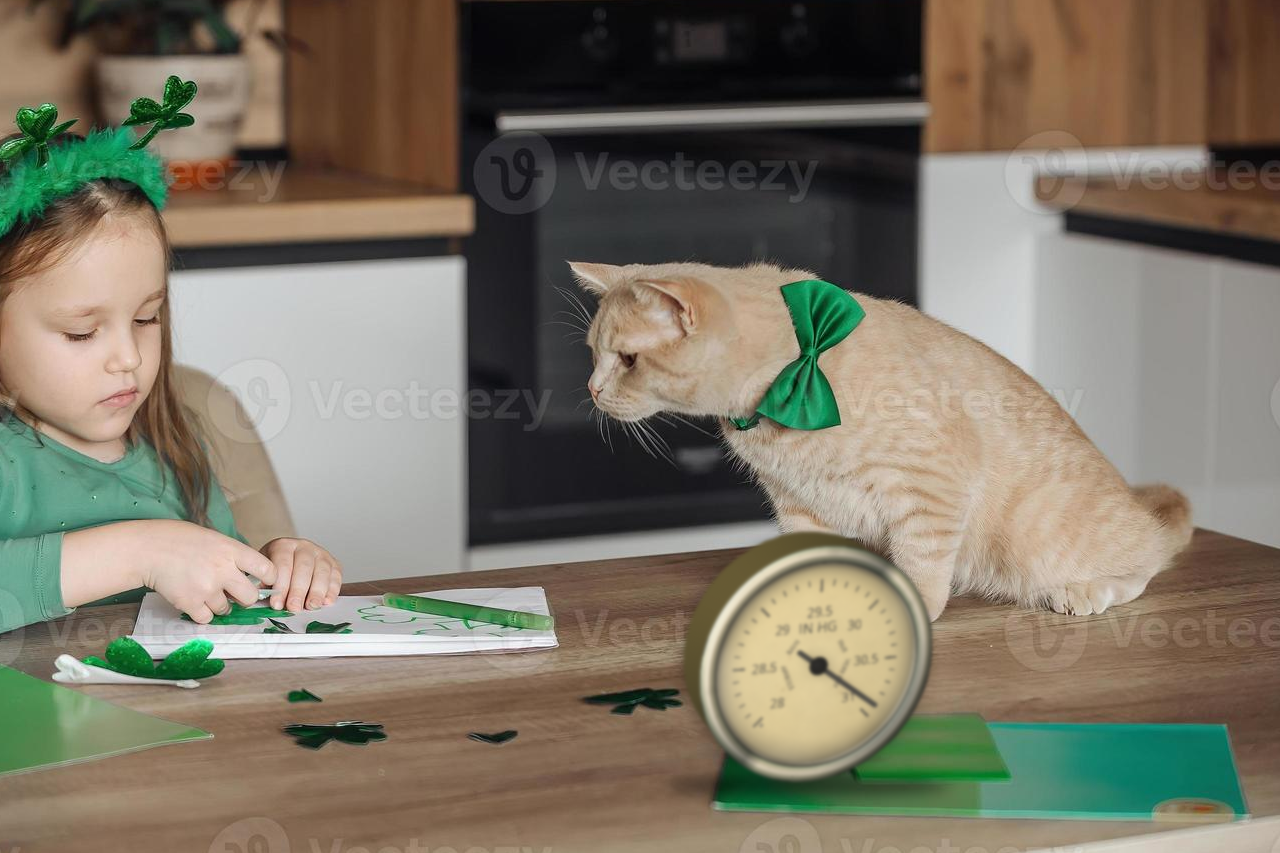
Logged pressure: 30.9 inHg
